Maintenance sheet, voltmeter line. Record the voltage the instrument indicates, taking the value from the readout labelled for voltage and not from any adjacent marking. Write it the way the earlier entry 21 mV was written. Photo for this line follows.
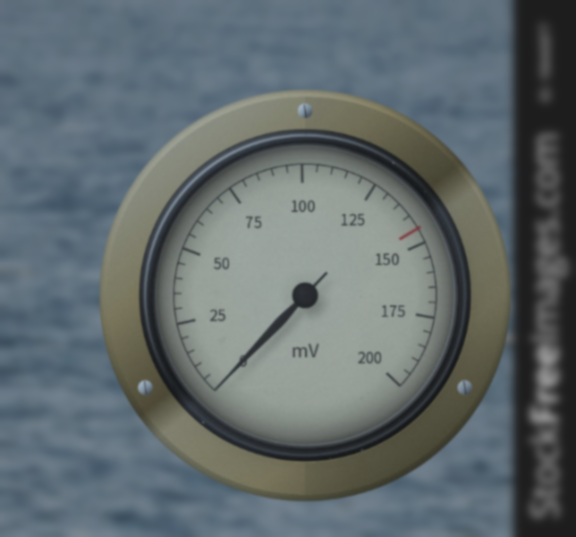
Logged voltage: 0 mV
